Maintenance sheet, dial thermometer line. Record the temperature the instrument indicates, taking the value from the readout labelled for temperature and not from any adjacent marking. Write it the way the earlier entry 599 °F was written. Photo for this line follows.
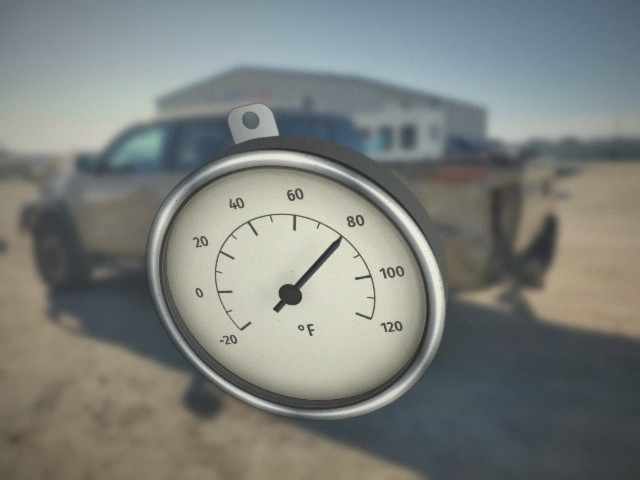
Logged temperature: 80 °F
